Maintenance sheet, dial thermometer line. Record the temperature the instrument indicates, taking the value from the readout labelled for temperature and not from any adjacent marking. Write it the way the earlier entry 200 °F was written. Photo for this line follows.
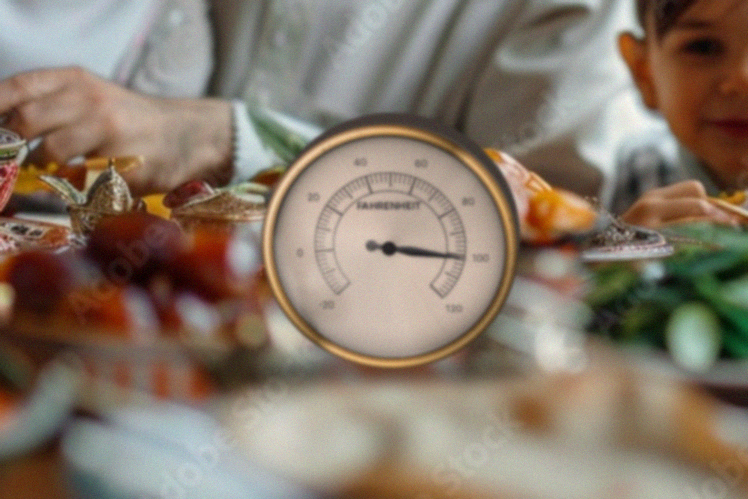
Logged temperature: 100 °F
